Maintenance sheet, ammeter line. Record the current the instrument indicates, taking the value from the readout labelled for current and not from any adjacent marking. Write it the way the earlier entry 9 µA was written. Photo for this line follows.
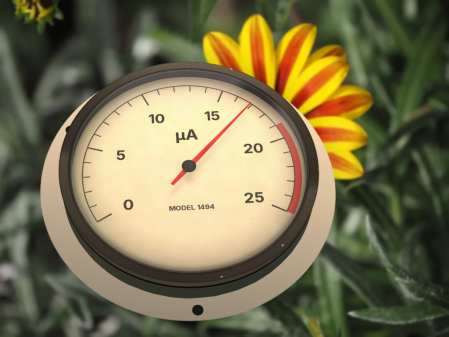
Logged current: 17 µA
